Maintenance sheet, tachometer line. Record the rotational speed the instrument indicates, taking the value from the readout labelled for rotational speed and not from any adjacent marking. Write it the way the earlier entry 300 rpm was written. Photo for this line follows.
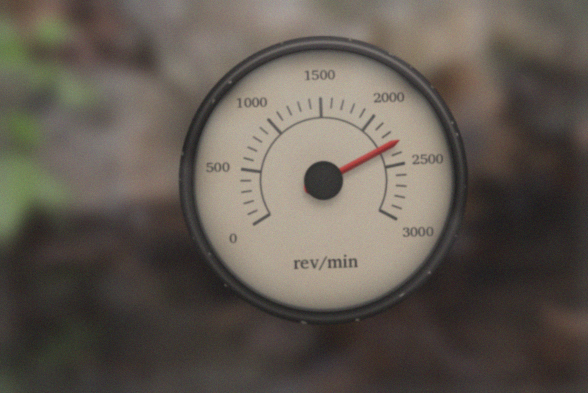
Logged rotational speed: 2300 rpm
